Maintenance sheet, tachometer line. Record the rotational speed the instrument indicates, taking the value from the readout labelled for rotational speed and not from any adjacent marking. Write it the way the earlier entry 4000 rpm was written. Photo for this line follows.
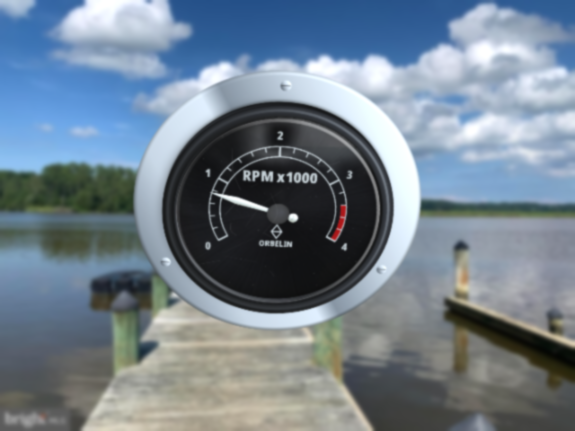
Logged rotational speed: 800 rpm
